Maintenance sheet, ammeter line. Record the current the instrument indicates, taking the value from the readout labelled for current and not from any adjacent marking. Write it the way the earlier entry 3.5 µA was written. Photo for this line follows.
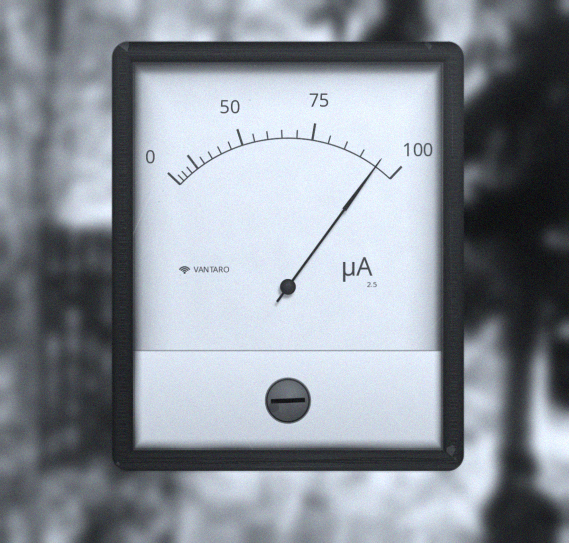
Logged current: 95 µA
